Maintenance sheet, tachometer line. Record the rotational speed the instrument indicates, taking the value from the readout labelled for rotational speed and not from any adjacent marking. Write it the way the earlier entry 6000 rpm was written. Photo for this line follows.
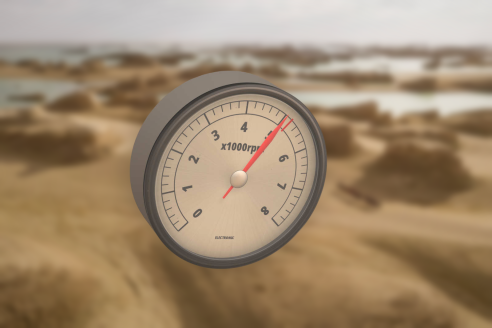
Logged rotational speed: 5000 rpm
